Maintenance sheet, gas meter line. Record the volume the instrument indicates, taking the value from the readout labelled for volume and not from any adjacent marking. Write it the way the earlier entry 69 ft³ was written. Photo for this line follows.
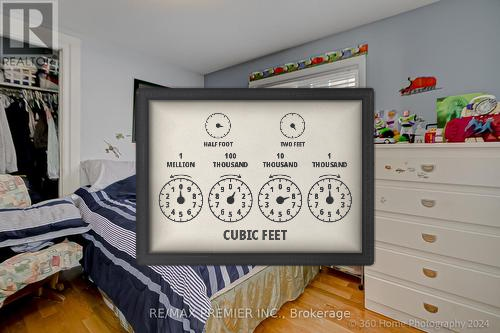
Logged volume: 8000 ft³
